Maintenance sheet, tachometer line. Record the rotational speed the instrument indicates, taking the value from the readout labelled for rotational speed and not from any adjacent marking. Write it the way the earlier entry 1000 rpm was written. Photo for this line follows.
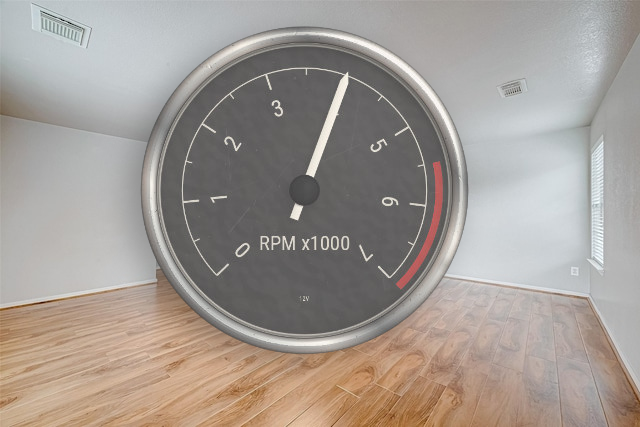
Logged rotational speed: 4000 rpm
